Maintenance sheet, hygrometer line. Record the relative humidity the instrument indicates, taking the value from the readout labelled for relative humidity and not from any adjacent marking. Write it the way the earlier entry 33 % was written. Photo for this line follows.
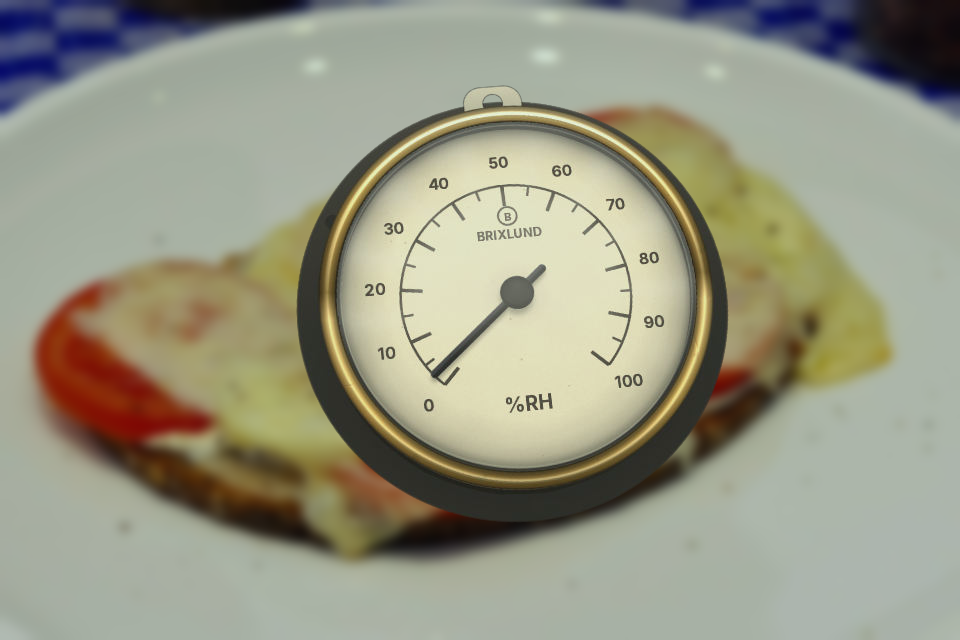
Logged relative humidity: 2.5 %
